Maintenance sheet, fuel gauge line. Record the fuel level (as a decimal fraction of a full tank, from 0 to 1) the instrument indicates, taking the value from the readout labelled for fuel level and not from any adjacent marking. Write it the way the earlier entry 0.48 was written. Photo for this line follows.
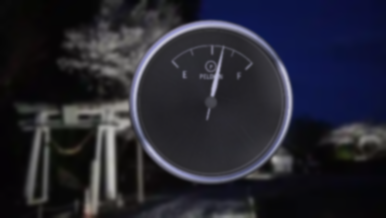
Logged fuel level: 0.625
